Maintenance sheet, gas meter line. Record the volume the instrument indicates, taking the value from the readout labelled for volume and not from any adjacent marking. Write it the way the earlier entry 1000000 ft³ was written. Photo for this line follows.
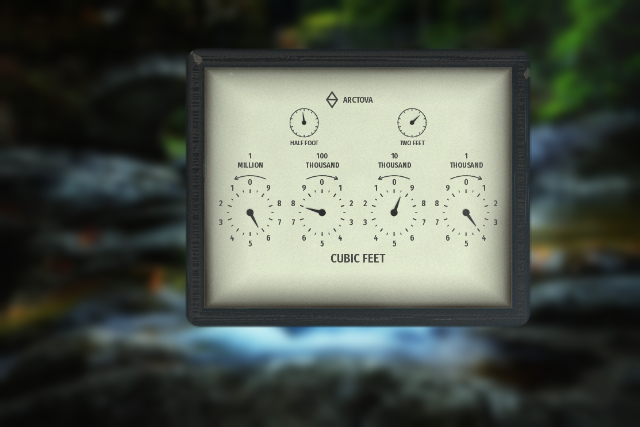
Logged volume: 579400 ft³
